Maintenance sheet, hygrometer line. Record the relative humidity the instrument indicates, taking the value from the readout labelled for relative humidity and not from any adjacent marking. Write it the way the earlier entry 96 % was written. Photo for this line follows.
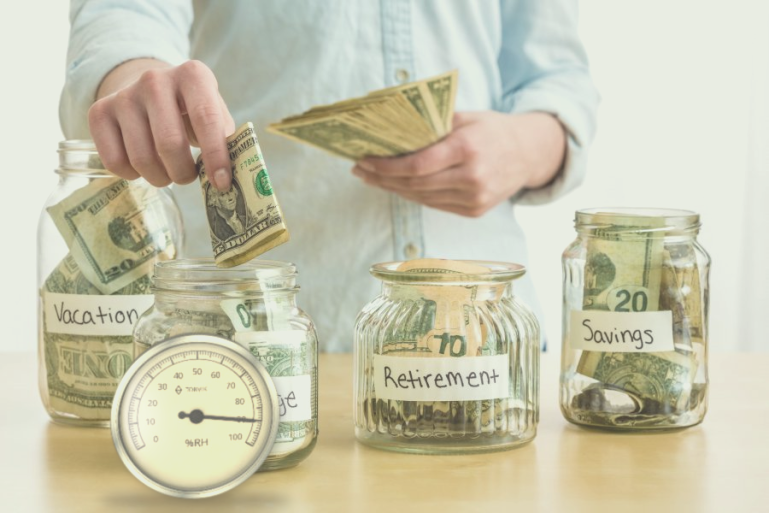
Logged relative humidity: 90 %
